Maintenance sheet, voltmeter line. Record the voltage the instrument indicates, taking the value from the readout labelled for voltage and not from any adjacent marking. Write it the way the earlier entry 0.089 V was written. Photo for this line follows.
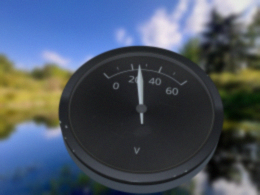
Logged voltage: 25 V
